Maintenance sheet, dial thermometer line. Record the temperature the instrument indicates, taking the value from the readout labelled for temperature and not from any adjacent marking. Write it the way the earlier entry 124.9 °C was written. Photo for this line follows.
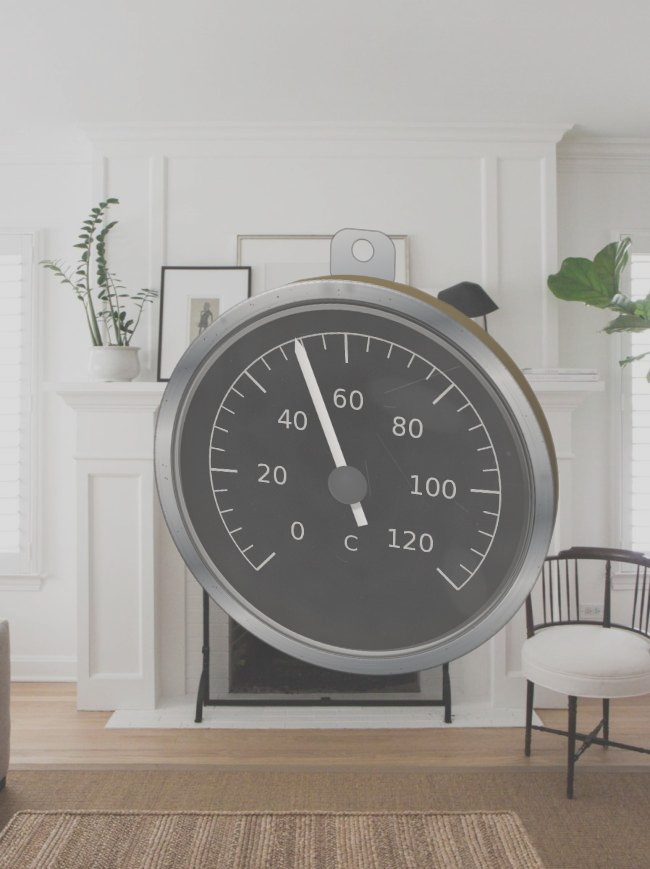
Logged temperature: 52 °C
